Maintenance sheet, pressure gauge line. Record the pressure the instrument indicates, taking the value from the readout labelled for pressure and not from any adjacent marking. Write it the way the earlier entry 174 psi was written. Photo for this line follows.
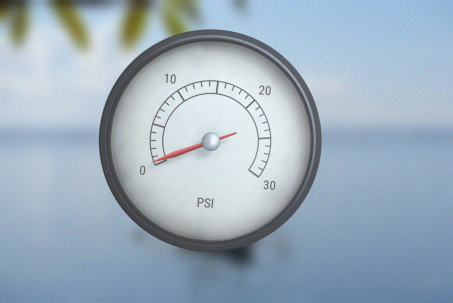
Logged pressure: 0.5 psi
